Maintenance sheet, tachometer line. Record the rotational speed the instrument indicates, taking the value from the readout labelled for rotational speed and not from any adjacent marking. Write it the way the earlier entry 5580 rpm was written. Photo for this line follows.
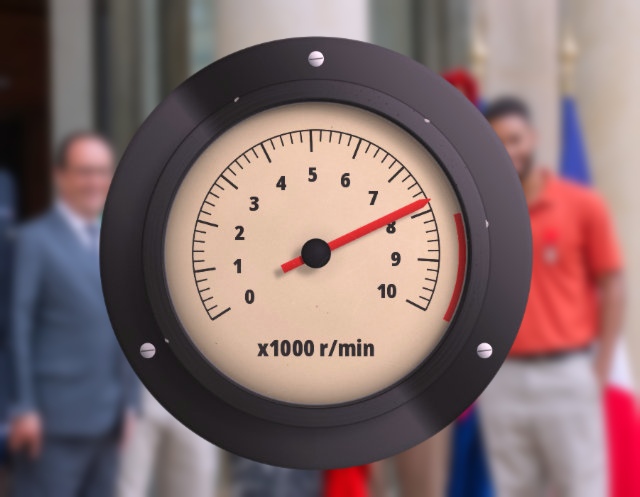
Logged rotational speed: 7800 rpm
